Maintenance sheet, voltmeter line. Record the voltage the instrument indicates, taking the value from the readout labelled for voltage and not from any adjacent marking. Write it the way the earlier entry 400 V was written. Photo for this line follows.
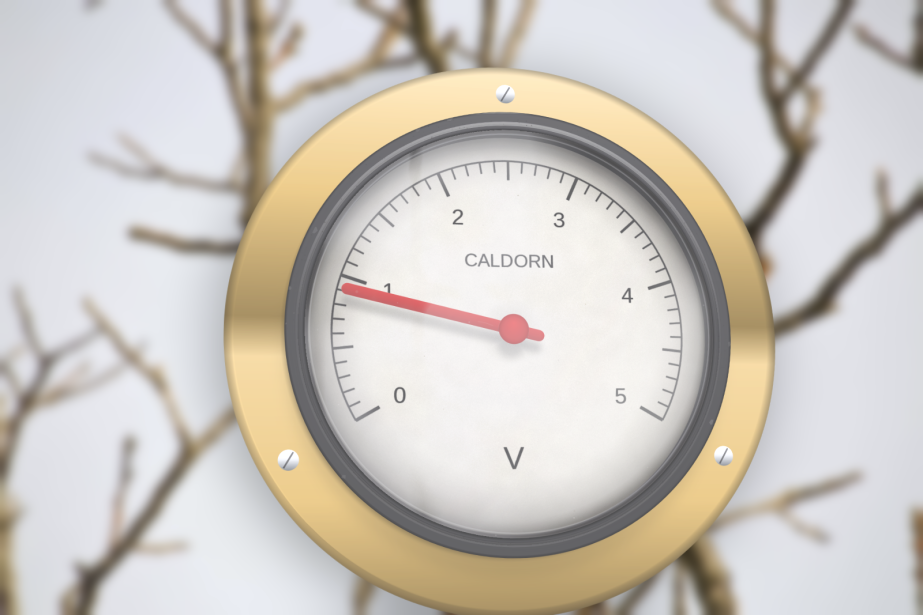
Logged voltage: 0.9 V
